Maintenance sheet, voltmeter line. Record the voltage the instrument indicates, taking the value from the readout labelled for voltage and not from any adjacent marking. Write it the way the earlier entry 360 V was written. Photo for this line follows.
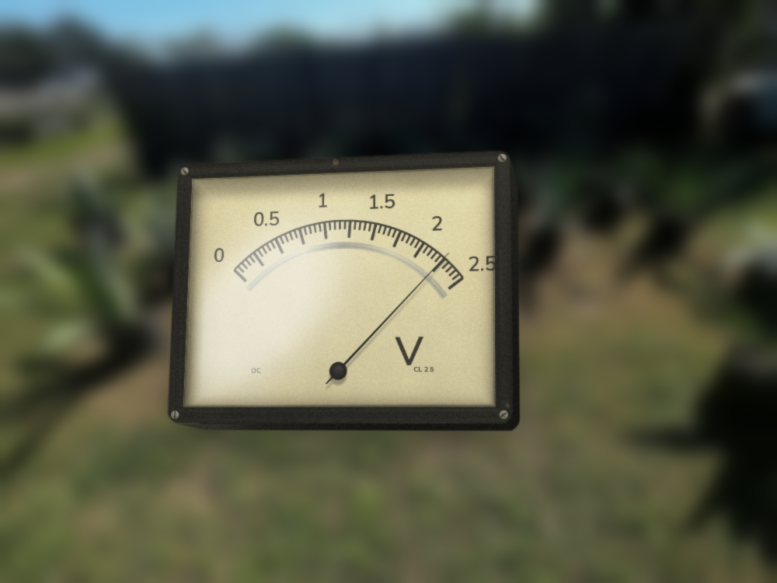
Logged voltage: 2.25 V
